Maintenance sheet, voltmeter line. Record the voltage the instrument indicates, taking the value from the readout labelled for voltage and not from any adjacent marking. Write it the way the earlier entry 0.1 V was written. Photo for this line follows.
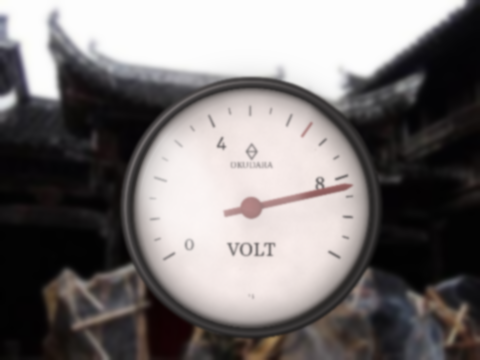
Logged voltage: 8.25 V
